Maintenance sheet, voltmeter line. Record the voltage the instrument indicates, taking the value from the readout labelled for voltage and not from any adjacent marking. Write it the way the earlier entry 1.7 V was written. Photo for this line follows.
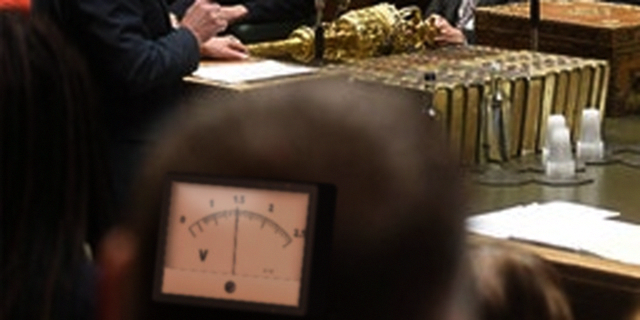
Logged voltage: 1.5 V
